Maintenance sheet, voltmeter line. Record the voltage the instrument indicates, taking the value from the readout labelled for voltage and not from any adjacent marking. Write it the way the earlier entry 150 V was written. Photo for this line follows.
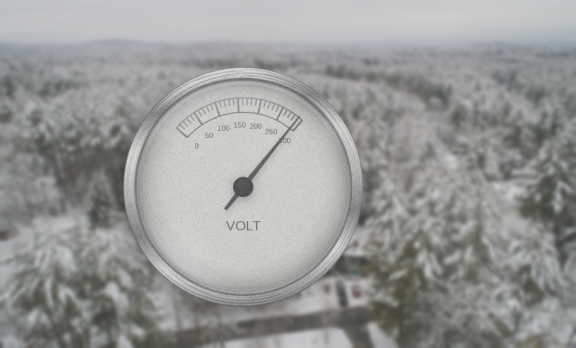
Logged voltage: 290 V
